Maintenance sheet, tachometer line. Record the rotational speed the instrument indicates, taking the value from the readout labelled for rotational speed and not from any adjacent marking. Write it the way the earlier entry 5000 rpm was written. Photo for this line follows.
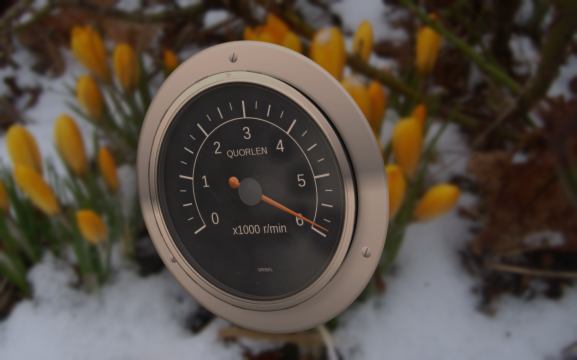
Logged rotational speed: 5875 rpm
